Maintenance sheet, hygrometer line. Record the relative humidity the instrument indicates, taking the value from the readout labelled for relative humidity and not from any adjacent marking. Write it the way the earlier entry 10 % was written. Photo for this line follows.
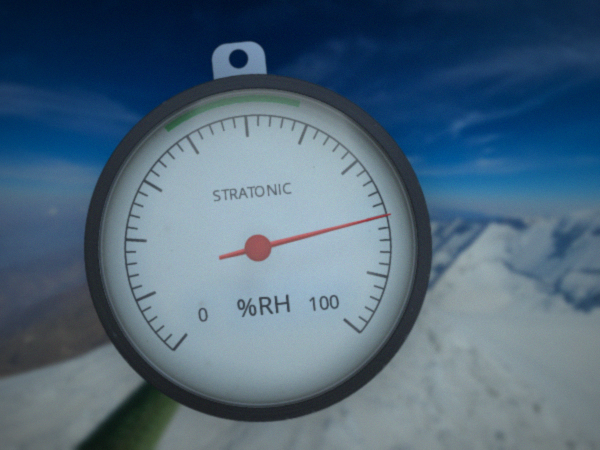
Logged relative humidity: 80 %
